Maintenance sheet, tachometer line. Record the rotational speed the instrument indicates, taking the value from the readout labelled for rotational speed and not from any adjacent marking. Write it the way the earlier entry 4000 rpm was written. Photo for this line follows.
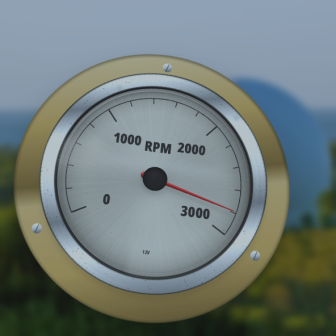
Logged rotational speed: 2800 rpm
